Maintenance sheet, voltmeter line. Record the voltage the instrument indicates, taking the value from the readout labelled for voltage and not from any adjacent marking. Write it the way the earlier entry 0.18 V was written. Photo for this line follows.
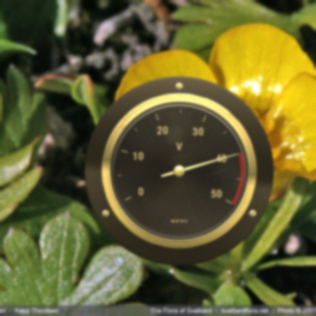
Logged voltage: 40 V
